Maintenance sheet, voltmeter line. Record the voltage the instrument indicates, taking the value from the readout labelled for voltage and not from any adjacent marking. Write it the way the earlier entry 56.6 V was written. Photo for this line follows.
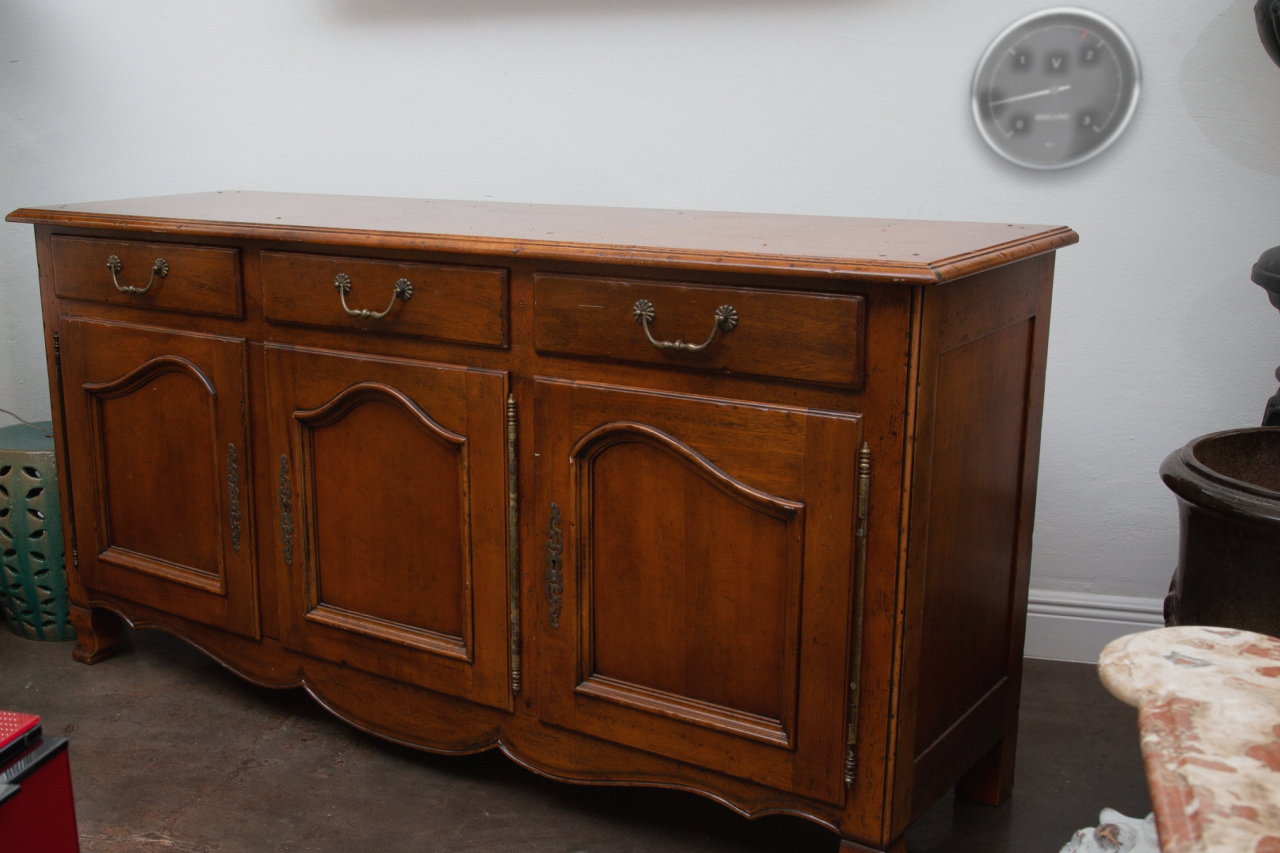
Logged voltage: 0.4 V
